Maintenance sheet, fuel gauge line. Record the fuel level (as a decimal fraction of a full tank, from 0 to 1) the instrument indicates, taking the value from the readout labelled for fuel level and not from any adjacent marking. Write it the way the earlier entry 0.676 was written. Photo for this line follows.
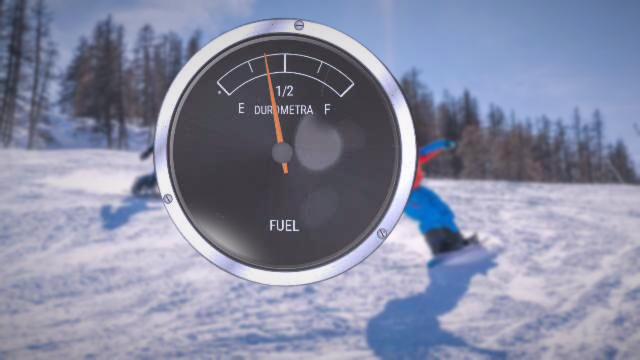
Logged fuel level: 0.375
